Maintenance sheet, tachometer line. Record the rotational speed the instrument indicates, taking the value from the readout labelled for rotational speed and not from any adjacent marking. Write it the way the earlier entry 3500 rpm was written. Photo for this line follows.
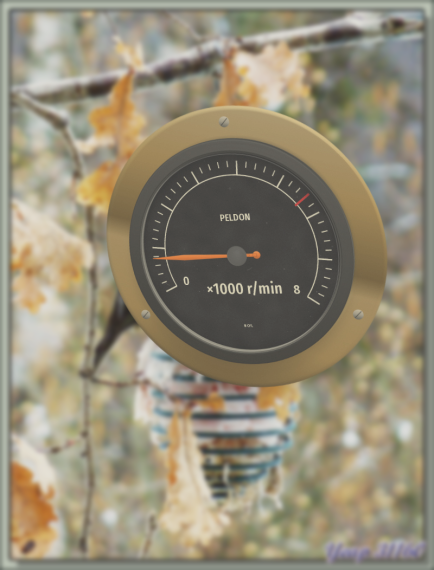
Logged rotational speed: 800 rpm
